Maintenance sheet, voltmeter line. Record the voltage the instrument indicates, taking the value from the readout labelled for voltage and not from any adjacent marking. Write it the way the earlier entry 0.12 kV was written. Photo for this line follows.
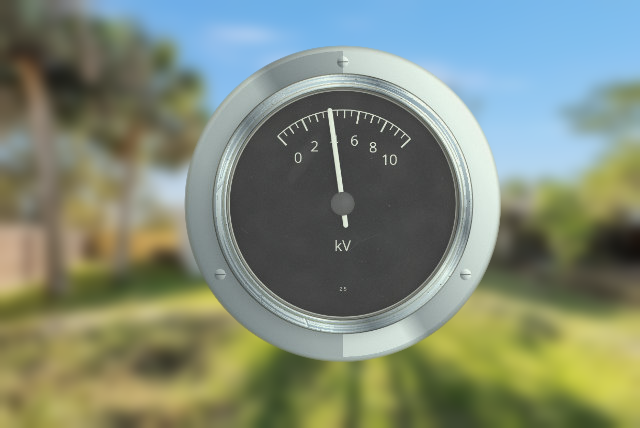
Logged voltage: 4 kV
